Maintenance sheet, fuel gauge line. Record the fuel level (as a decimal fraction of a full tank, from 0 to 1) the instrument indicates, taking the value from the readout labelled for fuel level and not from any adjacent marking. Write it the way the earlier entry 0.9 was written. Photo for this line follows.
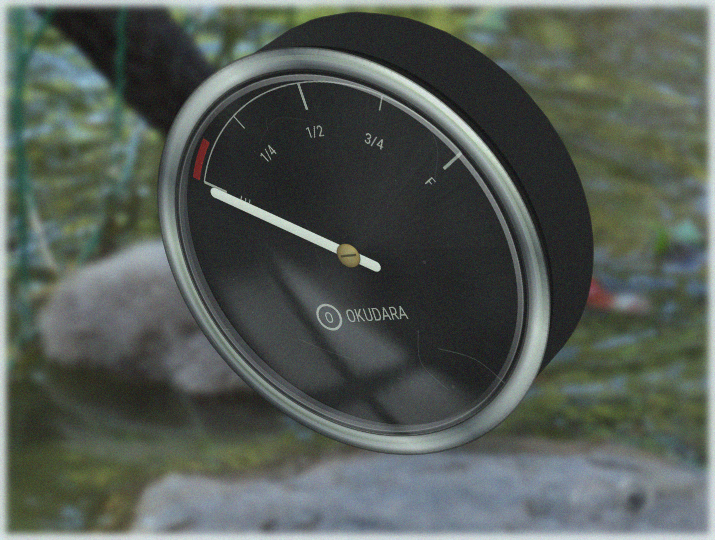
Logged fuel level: 0
